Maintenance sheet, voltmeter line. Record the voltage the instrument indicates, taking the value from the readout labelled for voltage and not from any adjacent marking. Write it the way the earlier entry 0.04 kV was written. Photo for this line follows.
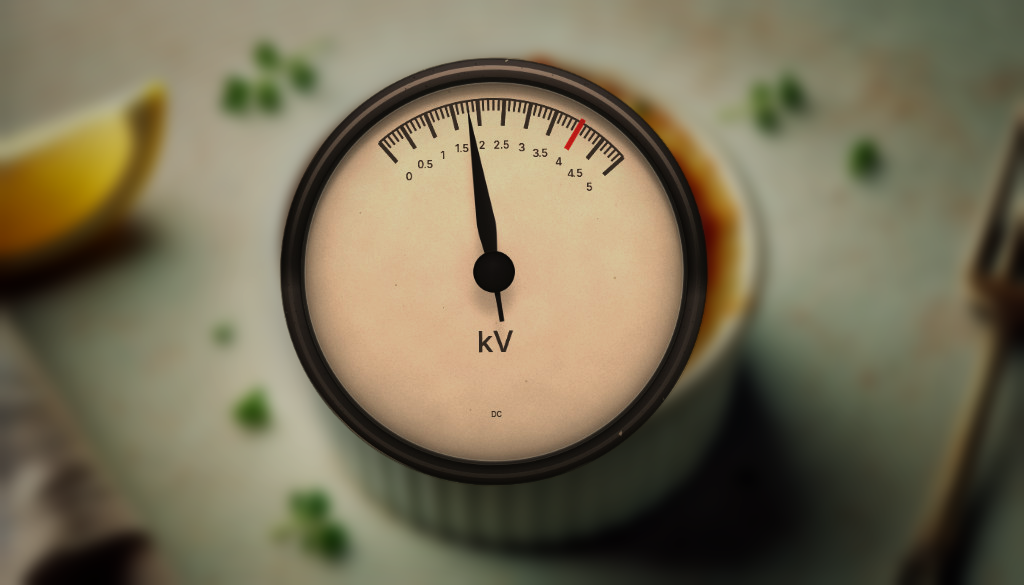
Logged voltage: 1.8 kV
